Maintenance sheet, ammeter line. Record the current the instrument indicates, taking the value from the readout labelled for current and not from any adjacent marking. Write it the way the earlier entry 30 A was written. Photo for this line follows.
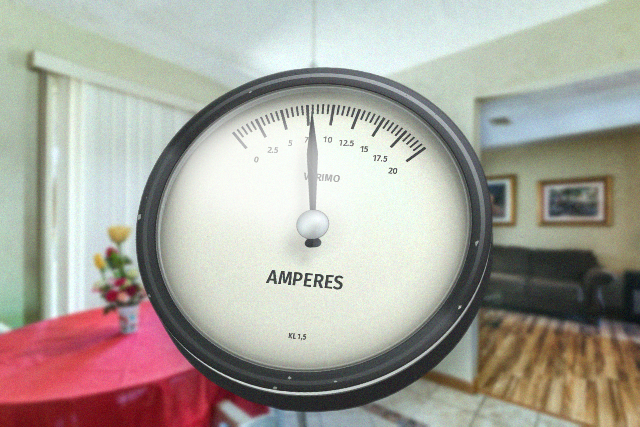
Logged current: 8 A
